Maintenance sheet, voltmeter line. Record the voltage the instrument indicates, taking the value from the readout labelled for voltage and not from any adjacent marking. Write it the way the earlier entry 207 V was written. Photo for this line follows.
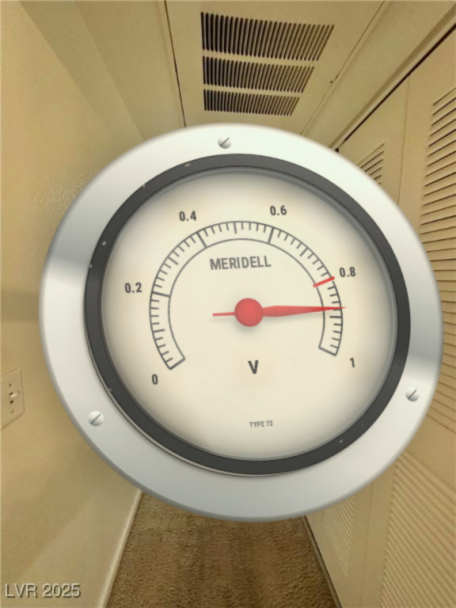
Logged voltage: 0.88 V
